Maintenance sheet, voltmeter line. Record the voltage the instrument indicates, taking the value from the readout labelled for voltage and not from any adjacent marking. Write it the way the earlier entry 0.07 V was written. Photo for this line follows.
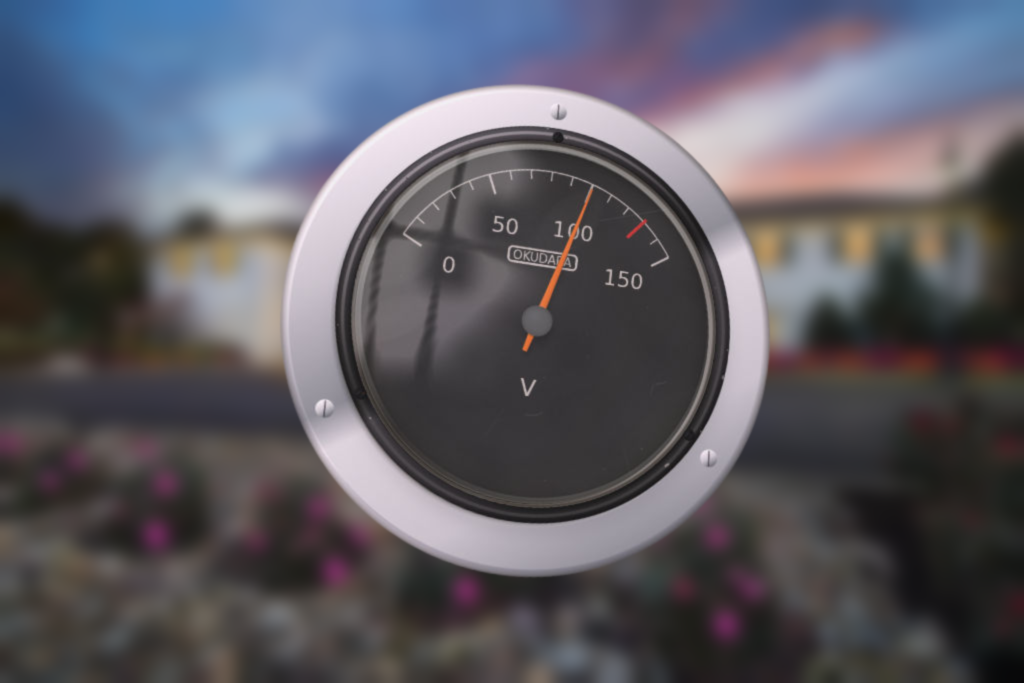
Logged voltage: 100 V
